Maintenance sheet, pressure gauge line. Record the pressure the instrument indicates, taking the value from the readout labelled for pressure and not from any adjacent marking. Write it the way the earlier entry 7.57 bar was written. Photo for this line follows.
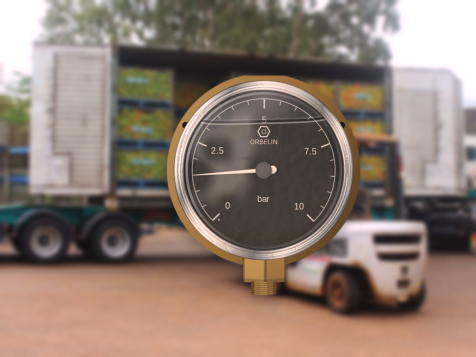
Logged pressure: 1.5 bar
